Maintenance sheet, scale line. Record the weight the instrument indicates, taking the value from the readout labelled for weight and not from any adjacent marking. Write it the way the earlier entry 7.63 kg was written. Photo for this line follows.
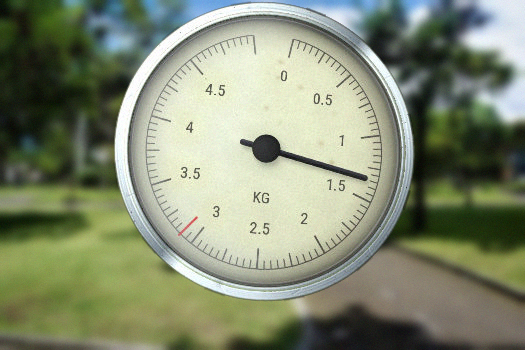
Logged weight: 1.35 kg
